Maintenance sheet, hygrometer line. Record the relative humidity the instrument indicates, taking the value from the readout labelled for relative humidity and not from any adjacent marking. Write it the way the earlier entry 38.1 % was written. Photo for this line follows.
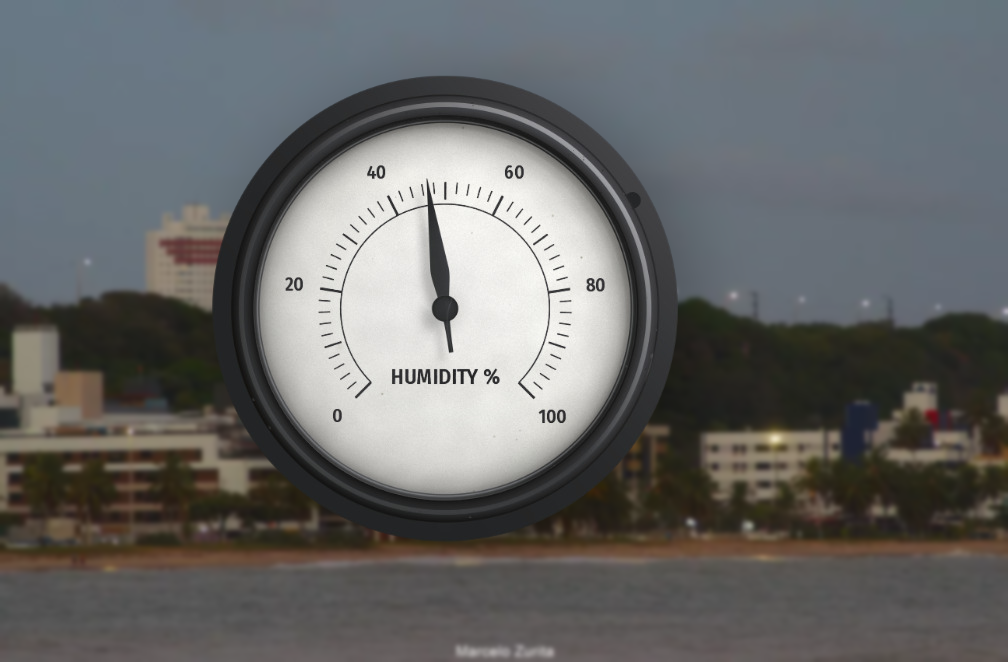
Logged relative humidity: 47 %
